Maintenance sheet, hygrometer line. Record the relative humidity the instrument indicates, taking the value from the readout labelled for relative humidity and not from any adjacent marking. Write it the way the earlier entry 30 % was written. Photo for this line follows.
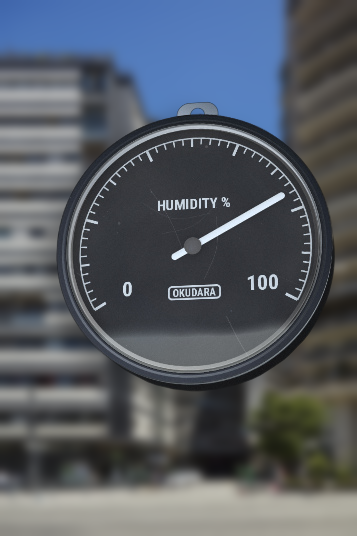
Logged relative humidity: 76 %
